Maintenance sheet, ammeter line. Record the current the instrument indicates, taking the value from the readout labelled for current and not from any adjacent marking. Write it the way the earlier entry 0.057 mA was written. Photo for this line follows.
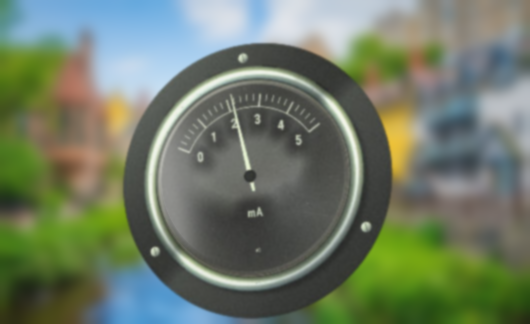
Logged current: 2.2 mA
